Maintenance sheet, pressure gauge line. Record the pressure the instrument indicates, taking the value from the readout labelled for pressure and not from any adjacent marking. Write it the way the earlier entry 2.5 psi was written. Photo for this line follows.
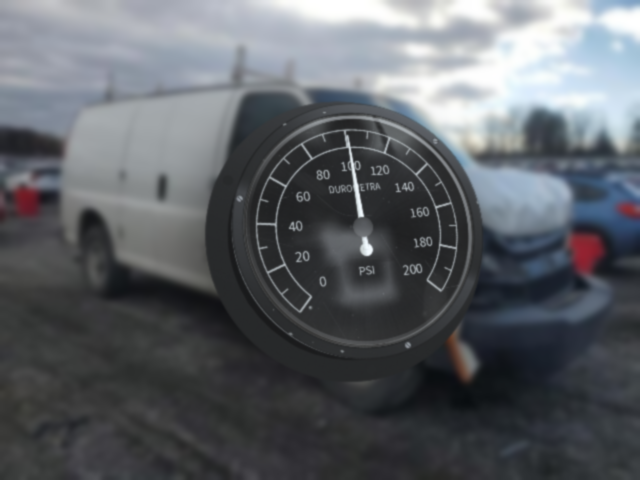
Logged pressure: 100 psi
